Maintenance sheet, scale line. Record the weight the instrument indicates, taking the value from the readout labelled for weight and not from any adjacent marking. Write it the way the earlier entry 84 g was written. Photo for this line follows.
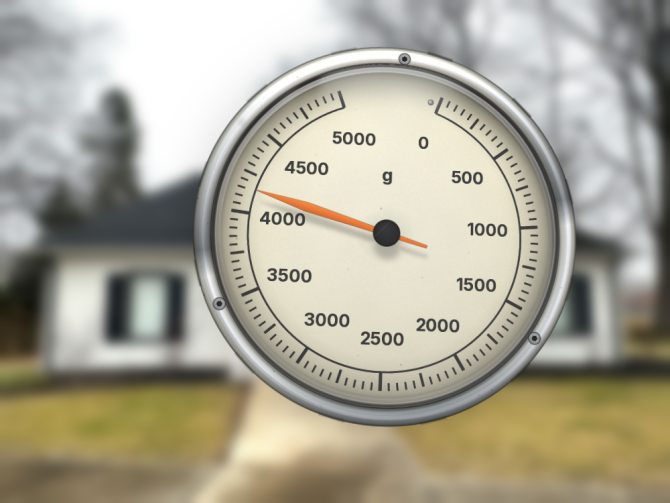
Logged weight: 4150 g
